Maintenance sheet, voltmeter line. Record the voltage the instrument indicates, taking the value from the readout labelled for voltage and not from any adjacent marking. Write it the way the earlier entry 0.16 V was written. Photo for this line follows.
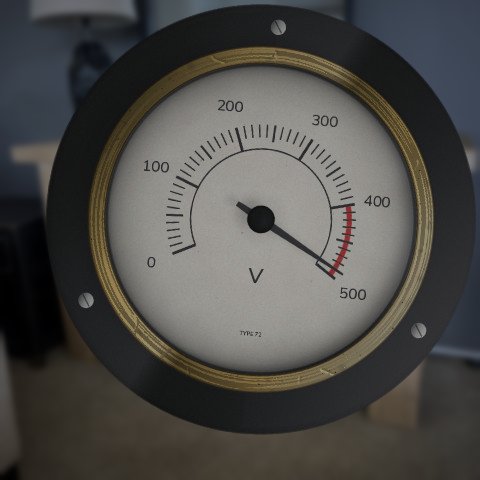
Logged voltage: 490 V
